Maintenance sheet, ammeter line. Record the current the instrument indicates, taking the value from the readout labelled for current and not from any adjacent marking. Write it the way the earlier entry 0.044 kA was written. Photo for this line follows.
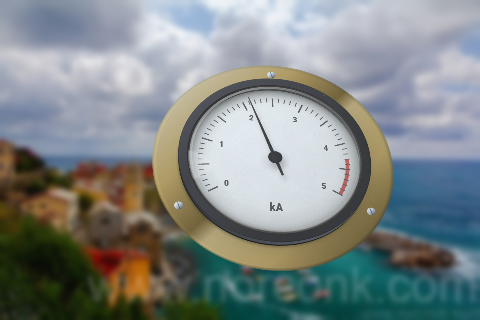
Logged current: 2.1 kA
